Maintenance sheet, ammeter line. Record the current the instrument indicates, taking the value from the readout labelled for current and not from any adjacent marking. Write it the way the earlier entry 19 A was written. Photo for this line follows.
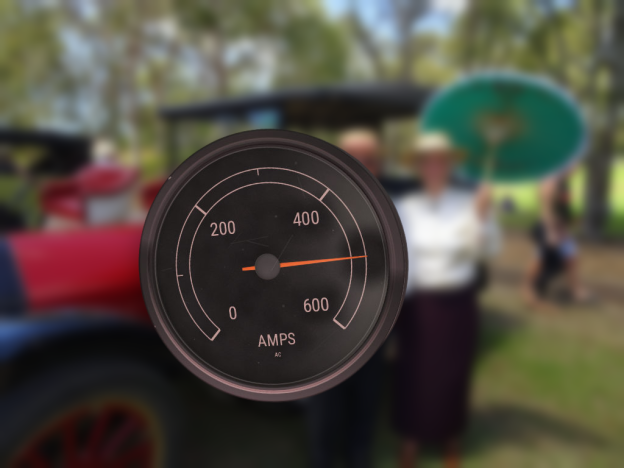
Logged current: 500 A
